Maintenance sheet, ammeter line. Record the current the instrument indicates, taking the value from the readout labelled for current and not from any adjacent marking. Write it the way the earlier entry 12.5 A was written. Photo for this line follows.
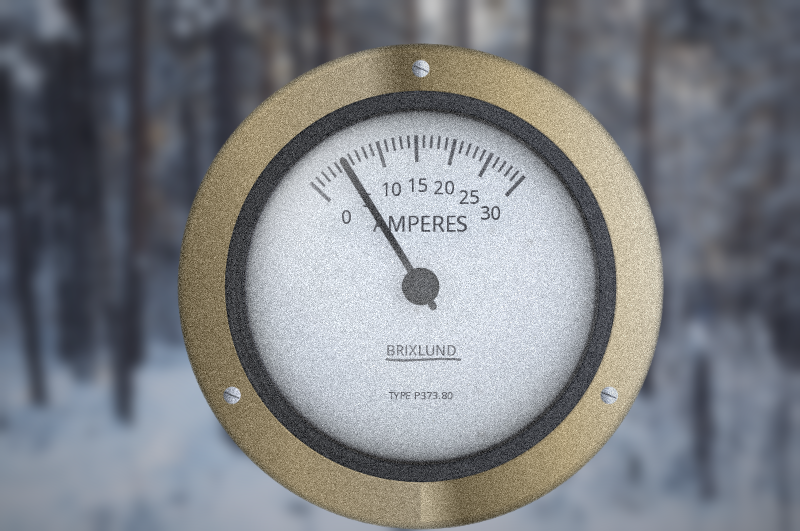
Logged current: 5 A
